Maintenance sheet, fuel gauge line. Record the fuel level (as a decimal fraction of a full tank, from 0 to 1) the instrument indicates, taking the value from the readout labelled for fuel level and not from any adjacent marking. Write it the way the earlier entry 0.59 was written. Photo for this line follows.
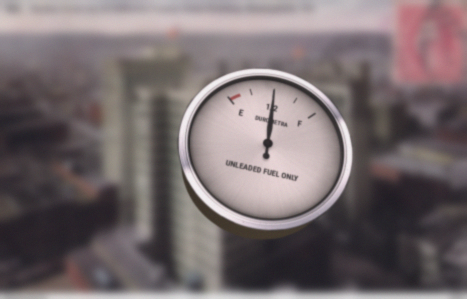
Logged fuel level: 0.5
